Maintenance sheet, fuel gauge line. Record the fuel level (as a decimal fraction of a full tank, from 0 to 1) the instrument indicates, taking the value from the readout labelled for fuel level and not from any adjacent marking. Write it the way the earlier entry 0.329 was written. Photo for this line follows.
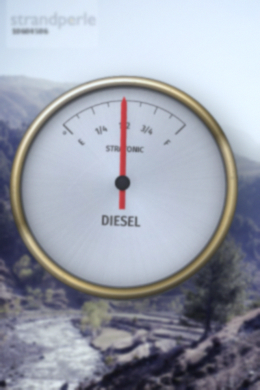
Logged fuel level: 0.5
